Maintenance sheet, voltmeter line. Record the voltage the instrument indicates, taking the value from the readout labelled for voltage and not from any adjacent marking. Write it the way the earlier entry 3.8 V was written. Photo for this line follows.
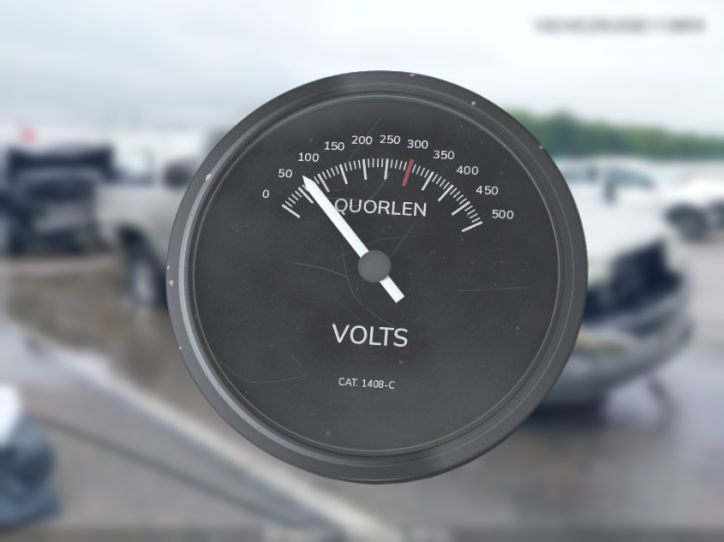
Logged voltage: 70 V
